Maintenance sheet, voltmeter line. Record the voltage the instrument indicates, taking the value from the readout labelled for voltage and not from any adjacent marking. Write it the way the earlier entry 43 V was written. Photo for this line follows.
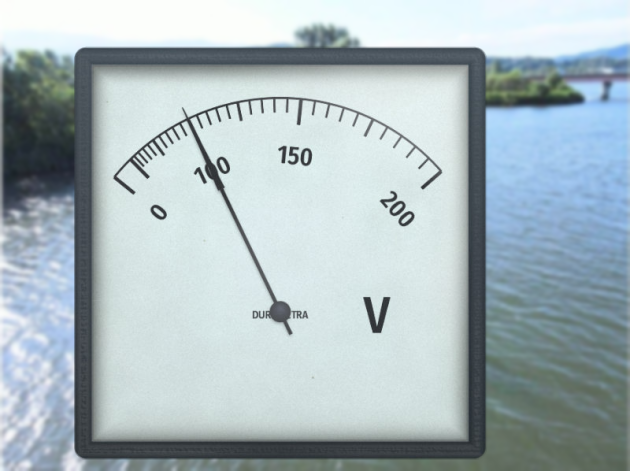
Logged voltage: 100 V
